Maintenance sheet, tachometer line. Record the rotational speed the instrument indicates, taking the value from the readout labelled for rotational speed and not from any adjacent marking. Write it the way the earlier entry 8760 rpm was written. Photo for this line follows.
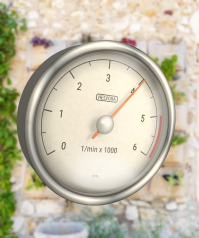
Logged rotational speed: 4000 rpm
